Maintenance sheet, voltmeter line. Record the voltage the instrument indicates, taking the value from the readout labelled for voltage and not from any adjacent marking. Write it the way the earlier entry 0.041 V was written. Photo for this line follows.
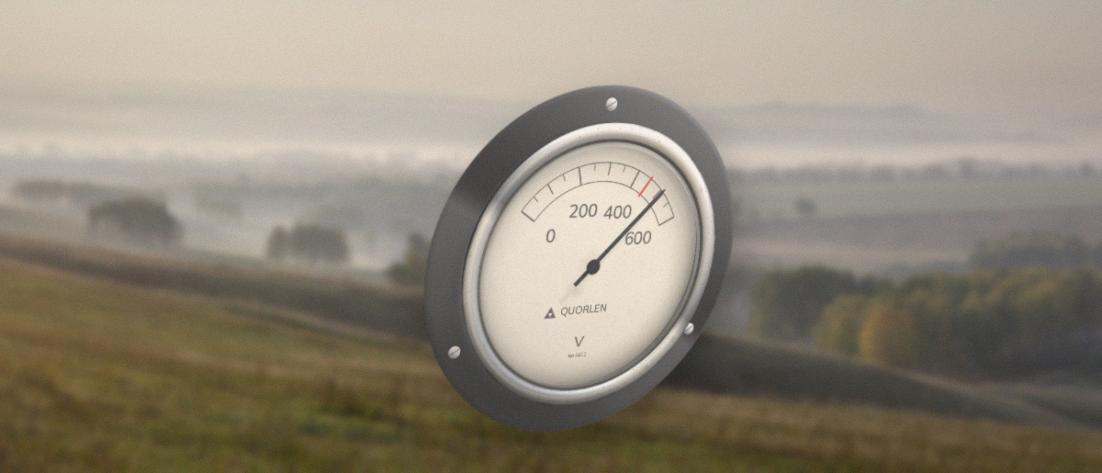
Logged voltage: 500 V
